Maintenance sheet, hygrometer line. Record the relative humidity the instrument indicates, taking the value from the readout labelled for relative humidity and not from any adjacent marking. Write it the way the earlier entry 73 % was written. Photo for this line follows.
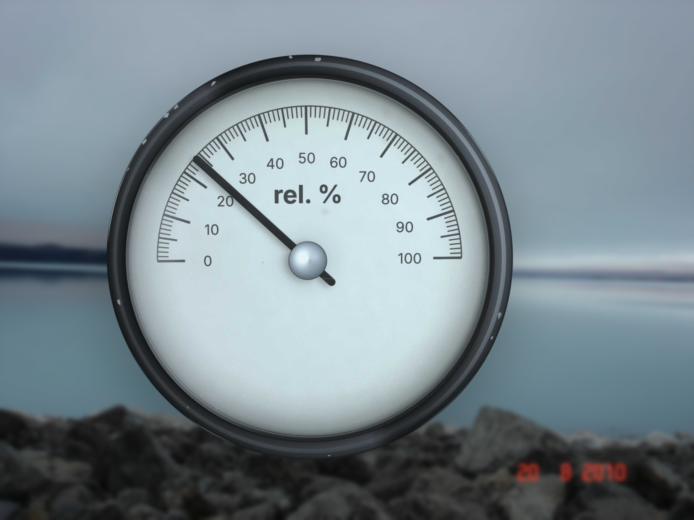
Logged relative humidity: 24 %
